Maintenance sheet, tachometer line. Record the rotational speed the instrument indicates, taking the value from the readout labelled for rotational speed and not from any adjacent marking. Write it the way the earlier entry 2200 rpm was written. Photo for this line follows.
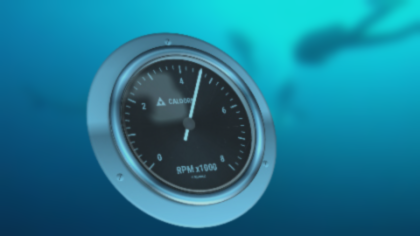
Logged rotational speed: 4600 rpm
